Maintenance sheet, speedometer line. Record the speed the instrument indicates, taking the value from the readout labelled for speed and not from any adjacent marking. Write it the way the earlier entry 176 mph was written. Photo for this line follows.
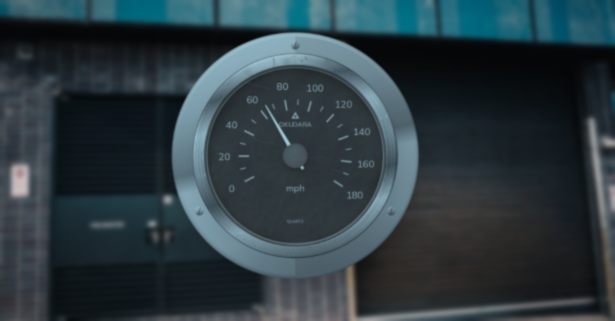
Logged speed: 65 mph
